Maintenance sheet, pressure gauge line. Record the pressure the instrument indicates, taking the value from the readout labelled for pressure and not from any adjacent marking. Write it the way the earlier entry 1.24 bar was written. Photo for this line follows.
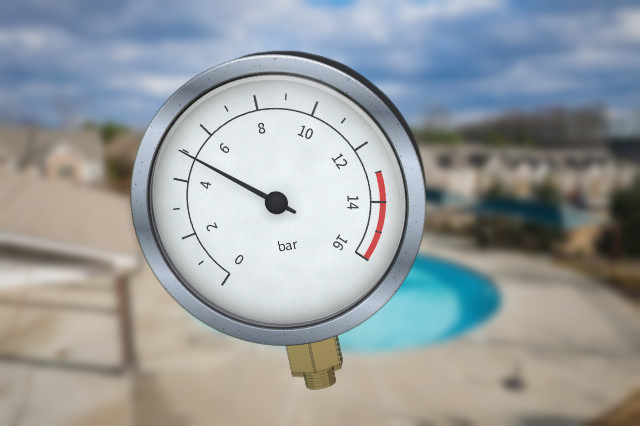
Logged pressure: 5 bar
